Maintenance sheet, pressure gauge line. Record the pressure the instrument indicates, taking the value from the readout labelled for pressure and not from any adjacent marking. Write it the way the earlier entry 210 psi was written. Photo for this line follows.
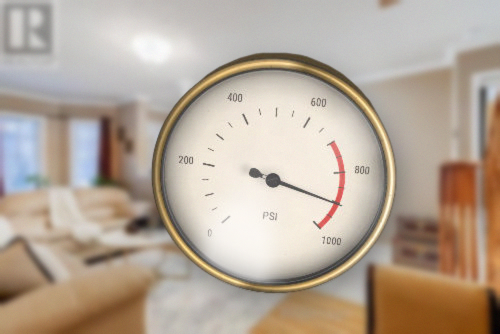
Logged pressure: 900 psi
